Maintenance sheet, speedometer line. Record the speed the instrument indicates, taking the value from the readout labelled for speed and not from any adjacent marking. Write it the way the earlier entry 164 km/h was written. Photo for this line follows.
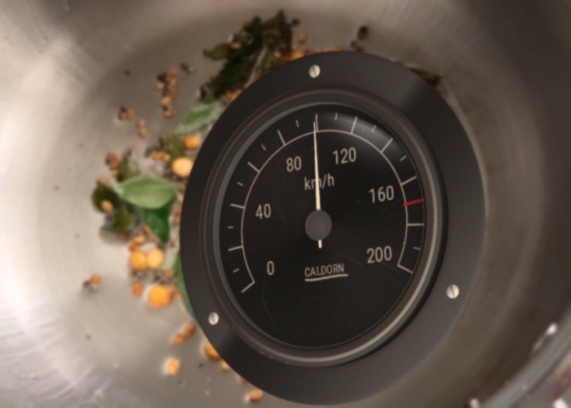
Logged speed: 100 km/h
